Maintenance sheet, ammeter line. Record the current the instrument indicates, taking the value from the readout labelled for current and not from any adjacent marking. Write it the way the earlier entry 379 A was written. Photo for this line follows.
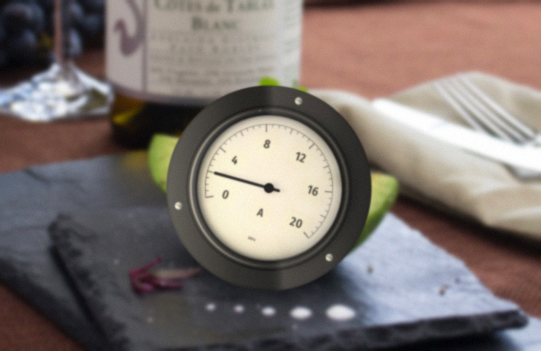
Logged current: 2 A
